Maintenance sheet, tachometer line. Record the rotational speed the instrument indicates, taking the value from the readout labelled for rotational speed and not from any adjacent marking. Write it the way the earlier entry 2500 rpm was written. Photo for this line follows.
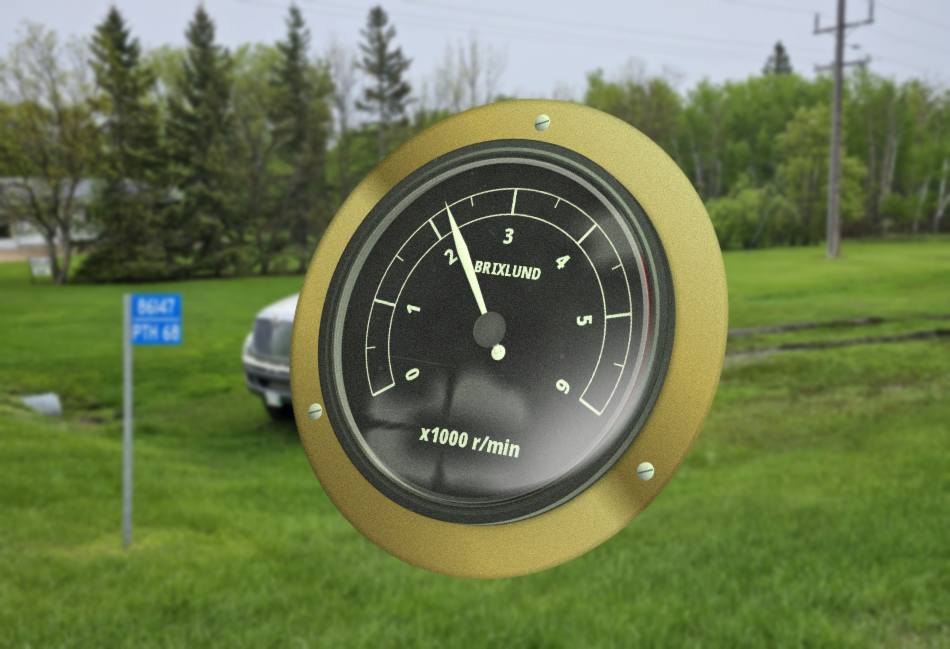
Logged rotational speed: 2250 rpm
